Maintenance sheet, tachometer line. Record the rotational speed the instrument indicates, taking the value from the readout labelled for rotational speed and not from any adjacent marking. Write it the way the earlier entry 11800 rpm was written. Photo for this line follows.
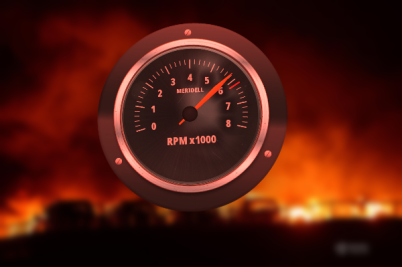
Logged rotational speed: 5800 rpm
